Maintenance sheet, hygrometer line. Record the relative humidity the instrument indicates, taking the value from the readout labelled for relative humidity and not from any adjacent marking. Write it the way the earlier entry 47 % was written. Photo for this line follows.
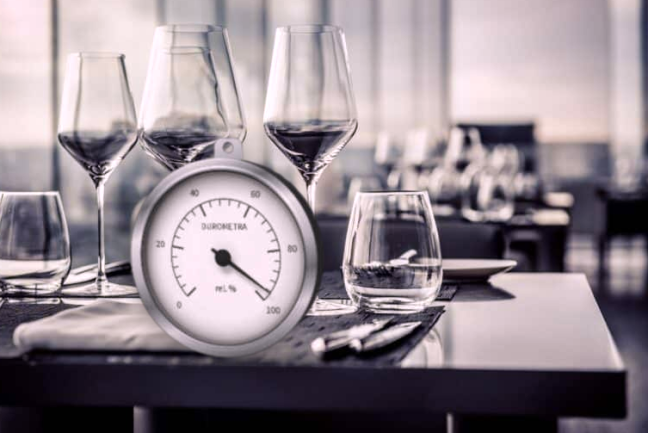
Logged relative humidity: 96 %
